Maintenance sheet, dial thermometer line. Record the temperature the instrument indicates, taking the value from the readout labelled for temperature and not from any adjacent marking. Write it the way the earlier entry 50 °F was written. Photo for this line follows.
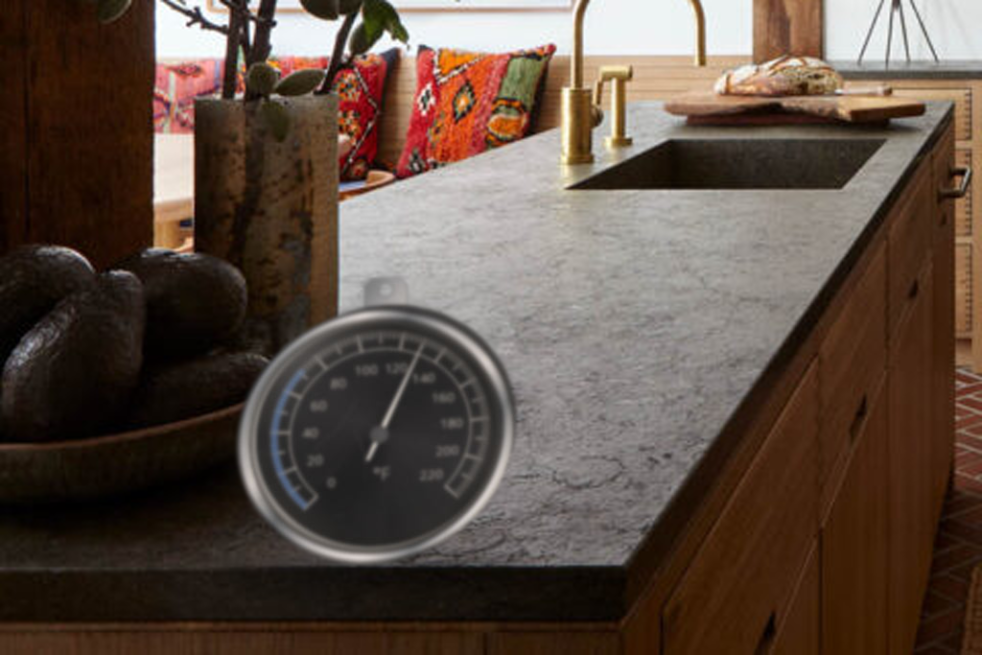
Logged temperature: 130 °F
